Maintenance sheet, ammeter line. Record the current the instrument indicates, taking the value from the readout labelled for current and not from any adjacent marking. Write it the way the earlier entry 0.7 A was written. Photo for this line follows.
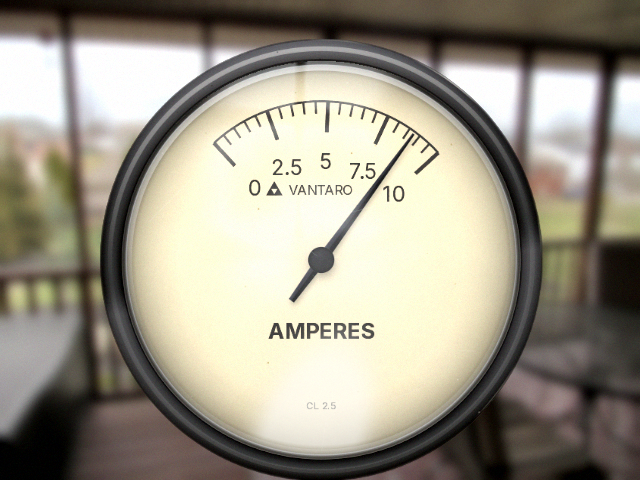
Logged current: 8.75 A
